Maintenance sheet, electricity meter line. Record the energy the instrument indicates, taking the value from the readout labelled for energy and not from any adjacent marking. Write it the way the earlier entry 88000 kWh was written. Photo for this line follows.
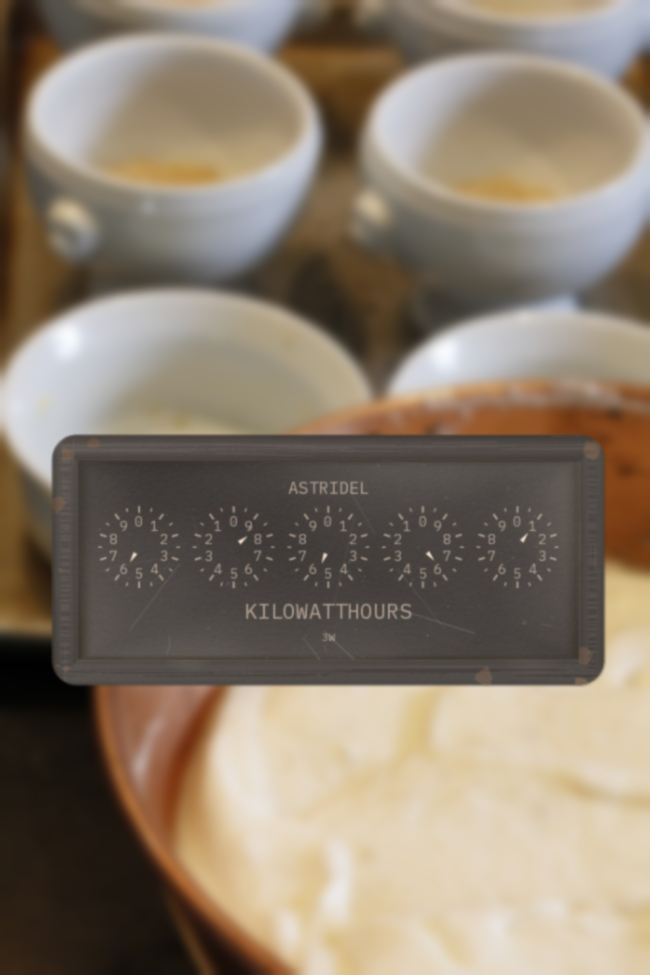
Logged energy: 58561 kWh
